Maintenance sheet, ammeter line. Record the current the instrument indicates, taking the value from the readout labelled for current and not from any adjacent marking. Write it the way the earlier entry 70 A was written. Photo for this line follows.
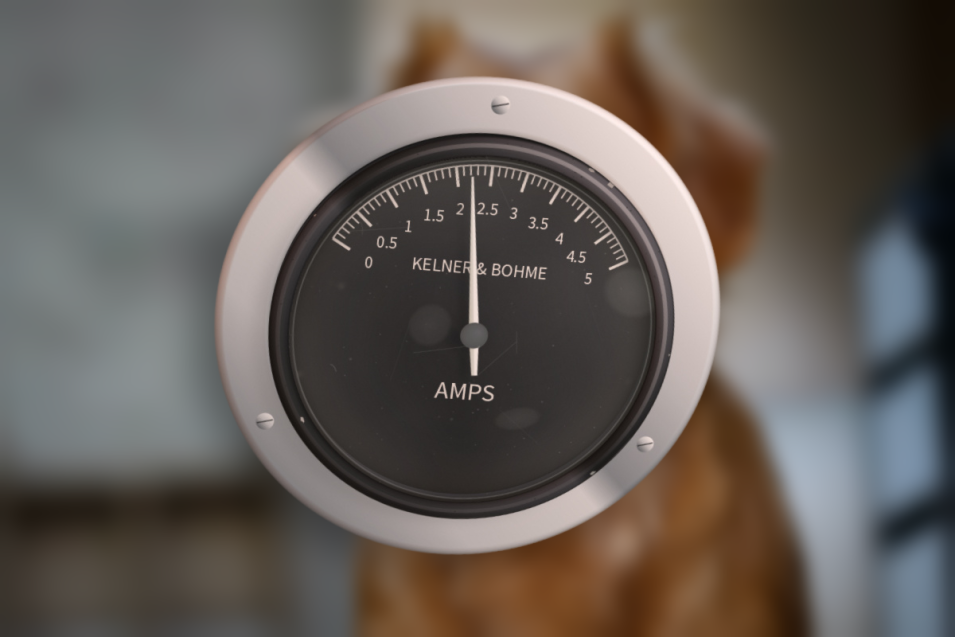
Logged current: 2.2 A
